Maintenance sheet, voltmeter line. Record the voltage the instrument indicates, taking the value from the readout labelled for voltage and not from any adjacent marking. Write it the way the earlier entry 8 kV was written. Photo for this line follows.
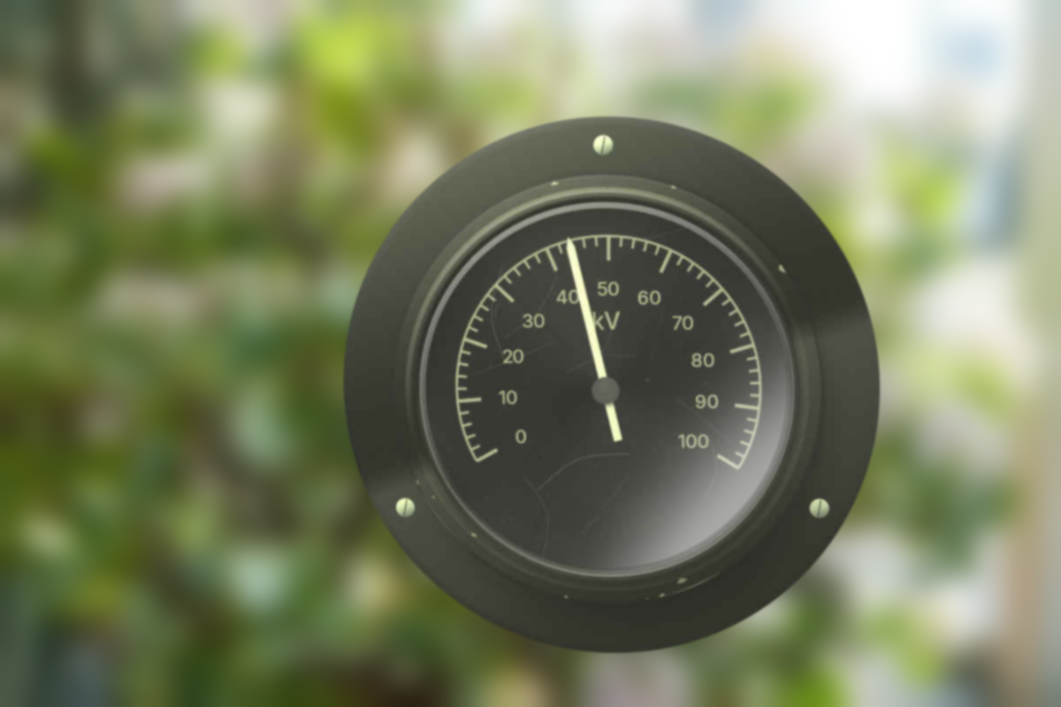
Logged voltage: 44 kV
